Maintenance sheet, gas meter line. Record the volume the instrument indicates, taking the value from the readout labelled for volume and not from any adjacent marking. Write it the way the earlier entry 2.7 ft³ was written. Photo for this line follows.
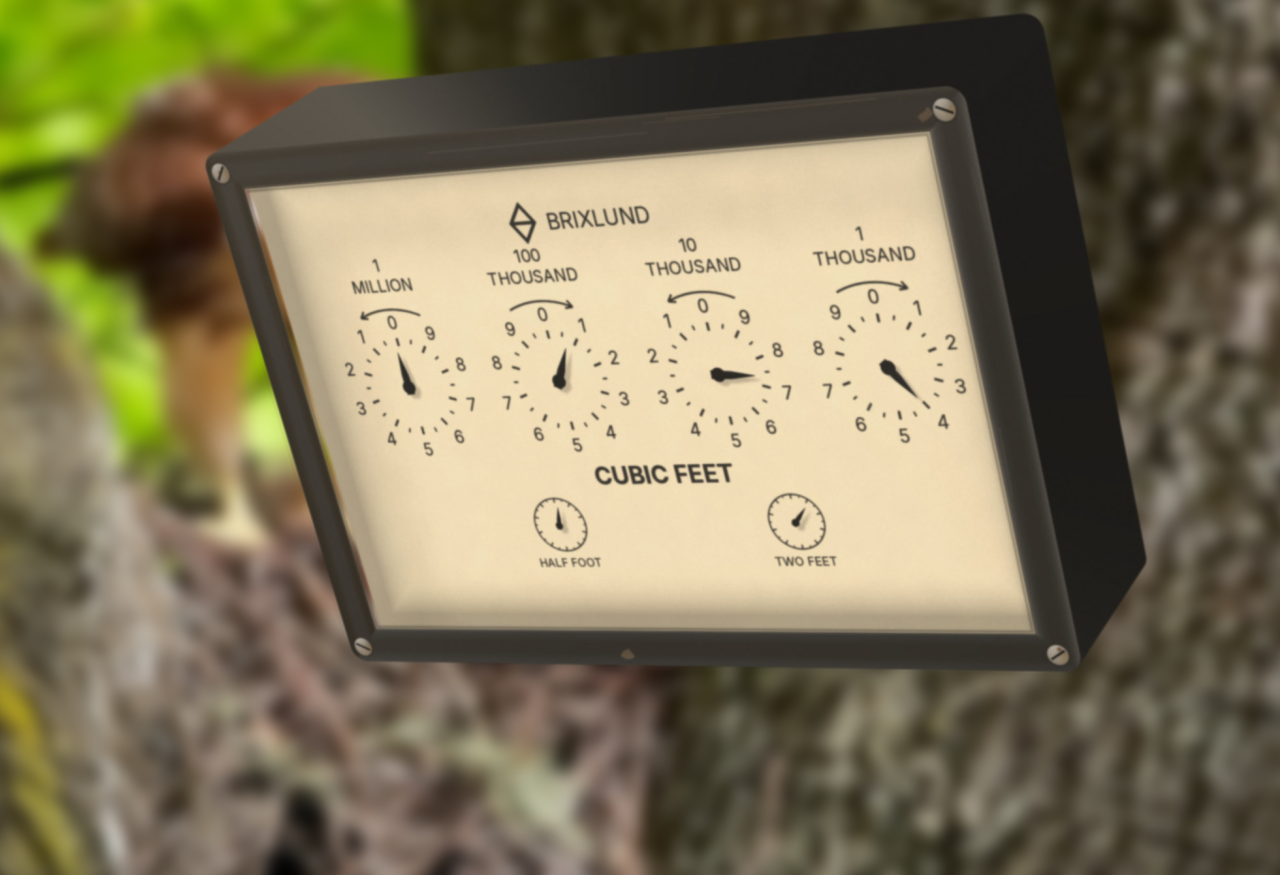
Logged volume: 7400 ft³
